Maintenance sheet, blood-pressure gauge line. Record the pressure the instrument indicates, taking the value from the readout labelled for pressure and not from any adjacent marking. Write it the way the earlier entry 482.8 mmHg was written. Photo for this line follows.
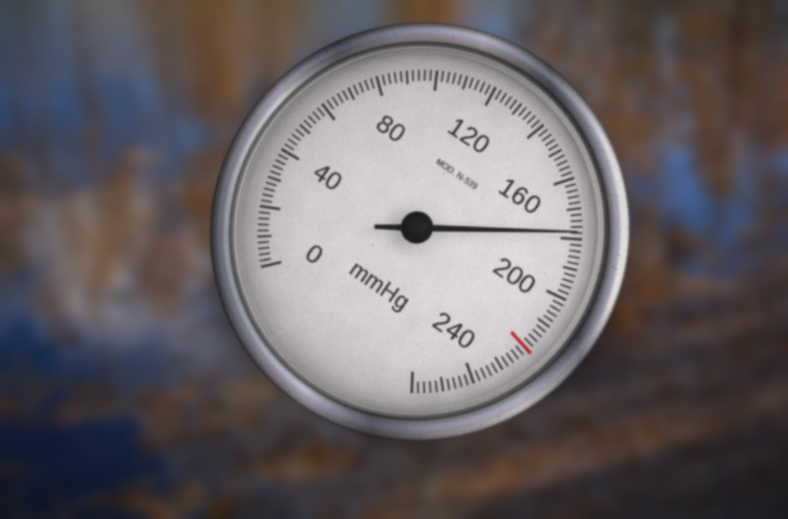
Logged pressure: 178 mmHg
